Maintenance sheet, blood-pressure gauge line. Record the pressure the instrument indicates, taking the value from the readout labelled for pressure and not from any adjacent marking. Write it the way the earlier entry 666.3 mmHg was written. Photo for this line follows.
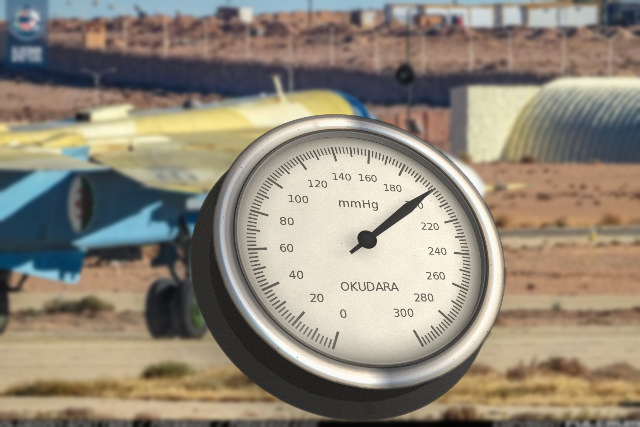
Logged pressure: 200 mmHg
